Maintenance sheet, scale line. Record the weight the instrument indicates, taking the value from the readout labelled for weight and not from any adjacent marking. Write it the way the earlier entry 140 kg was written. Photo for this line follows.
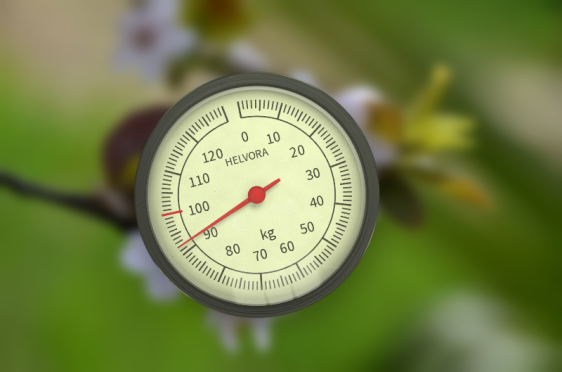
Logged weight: 92 kg
